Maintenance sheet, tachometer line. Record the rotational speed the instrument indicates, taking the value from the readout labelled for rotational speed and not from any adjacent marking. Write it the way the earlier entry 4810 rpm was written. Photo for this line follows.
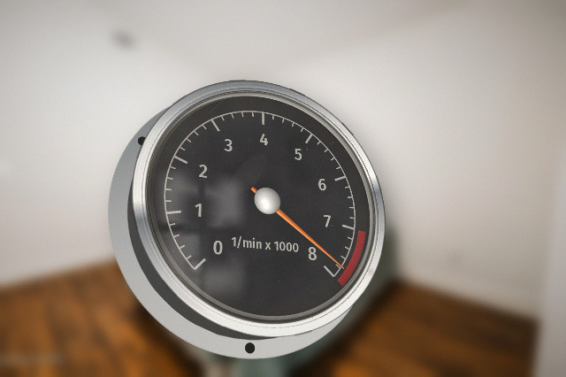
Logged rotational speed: 7800 rpm
